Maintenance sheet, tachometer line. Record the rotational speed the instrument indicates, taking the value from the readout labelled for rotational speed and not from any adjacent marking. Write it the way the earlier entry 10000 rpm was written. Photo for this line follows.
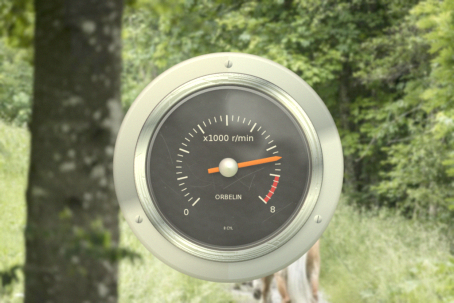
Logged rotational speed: 6400 rpm
